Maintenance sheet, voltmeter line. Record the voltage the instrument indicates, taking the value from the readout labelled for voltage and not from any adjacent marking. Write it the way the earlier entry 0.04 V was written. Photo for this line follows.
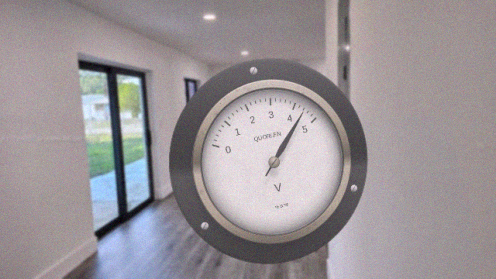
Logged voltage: 4.4 V
